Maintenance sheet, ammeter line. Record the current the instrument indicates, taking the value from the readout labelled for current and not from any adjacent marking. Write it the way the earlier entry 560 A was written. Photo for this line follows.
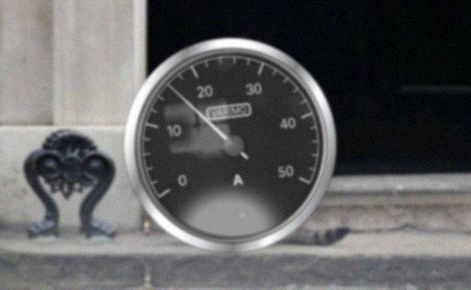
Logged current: 16 A
